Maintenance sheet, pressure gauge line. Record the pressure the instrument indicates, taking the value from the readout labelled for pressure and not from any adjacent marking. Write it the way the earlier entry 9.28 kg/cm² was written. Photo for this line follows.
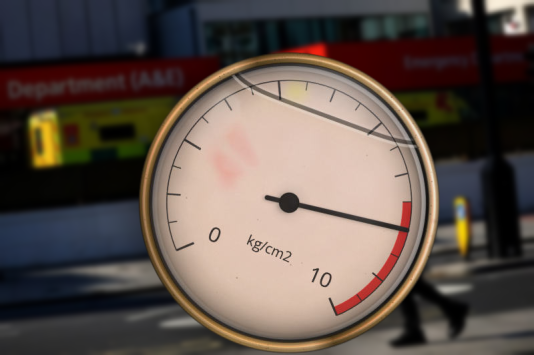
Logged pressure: 8 kg/cm²
